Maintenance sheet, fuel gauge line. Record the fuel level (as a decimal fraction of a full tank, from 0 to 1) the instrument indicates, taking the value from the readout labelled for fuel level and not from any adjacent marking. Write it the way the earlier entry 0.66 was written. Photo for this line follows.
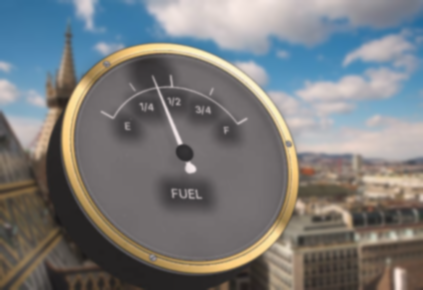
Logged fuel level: 0.375
